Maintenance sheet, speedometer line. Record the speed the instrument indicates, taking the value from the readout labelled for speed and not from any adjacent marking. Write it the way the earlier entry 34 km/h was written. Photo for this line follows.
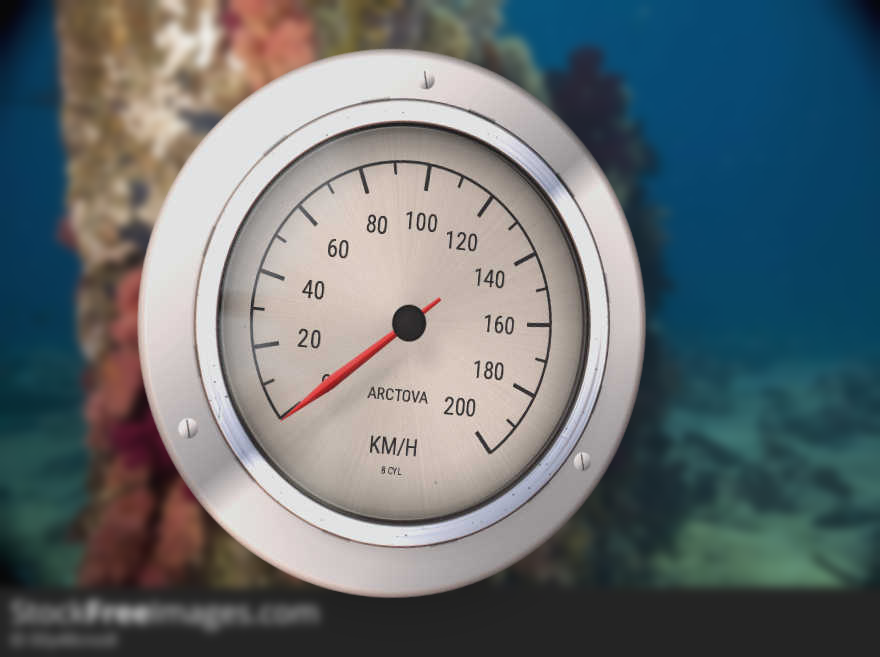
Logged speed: 0 km/h
